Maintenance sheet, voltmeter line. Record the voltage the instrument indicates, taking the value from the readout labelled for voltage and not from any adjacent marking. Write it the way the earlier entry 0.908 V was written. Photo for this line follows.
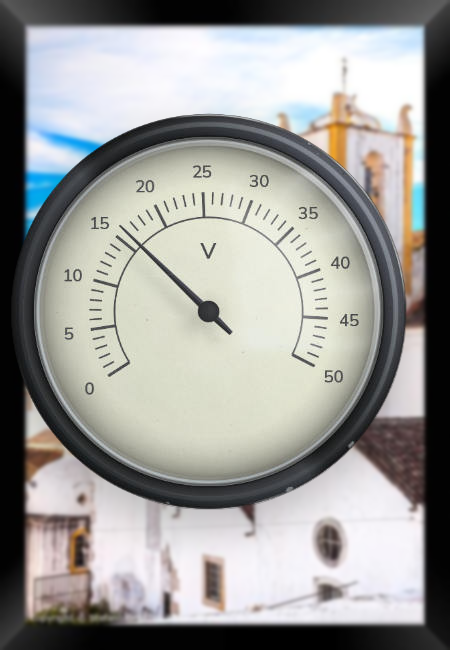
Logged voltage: 16 V
